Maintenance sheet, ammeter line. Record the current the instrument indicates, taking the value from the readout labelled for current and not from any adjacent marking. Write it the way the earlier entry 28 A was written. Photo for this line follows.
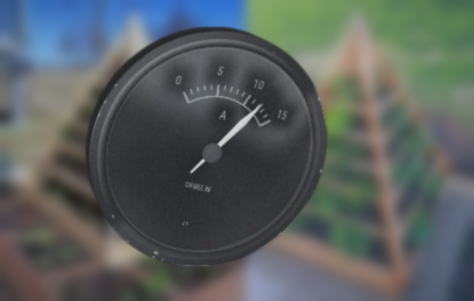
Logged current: 12 A
